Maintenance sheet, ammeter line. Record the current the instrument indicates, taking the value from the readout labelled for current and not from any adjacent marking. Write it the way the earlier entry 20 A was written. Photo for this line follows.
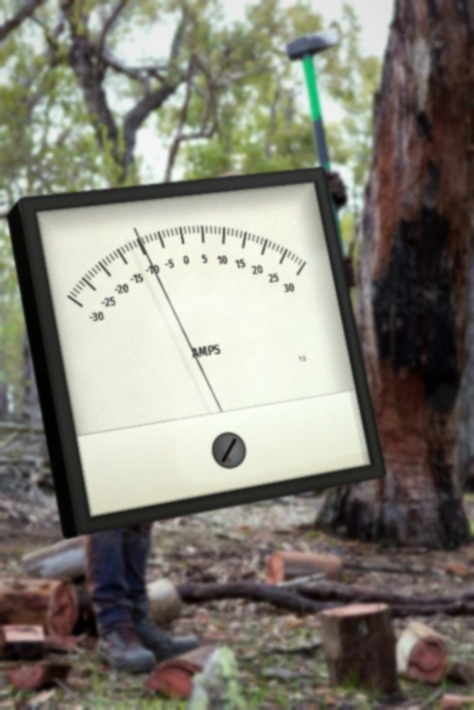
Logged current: -10 A
